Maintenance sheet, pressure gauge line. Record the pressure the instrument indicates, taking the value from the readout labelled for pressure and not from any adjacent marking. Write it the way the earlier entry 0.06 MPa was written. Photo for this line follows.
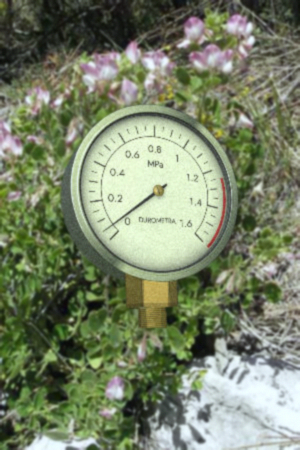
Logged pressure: 0.05 MPa
